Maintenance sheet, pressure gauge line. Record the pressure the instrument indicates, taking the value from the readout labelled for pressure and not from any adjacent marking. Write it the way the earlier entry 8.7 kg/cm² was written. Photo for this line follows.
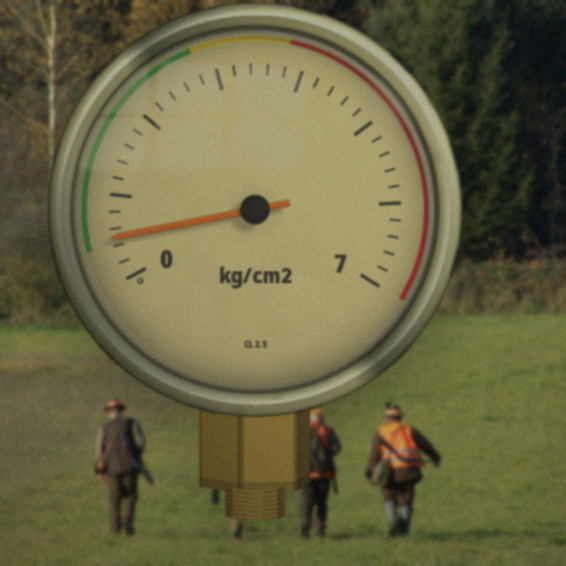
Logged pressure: 0.5 kg/cm²
